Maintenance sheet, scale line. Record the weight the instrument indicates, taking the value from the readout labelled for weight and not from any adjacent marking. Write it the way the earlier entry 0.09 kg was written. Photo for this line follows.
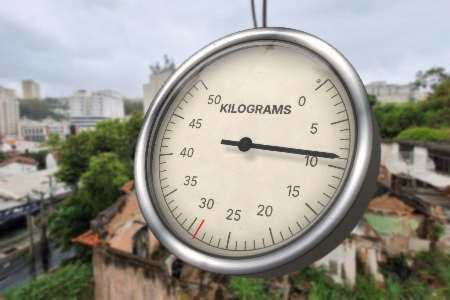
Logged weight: 9 kg
